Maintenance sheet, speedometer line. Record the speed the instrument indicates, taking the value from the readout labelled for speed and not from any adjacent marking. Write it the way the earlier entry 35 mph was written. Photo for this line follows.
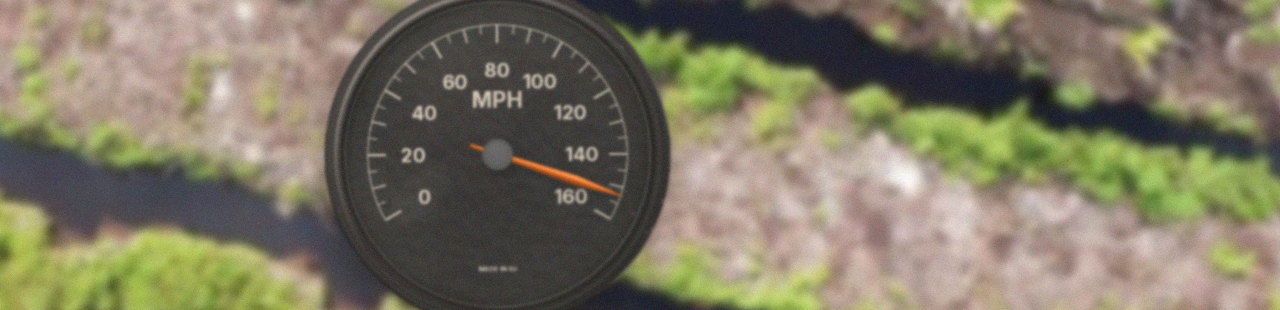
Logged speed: 152.5 mph
